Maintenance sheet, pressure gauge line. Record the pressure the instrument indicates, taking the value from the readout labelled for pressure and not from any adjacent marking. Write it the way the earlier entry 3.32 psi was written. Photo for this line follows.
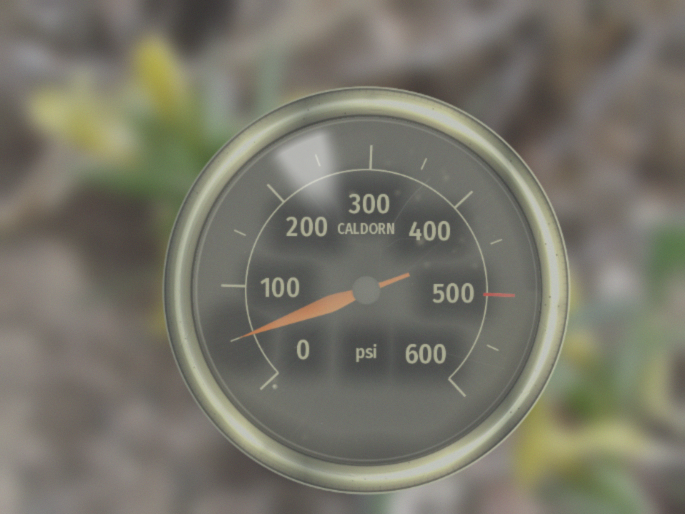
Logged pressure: 50 psi
